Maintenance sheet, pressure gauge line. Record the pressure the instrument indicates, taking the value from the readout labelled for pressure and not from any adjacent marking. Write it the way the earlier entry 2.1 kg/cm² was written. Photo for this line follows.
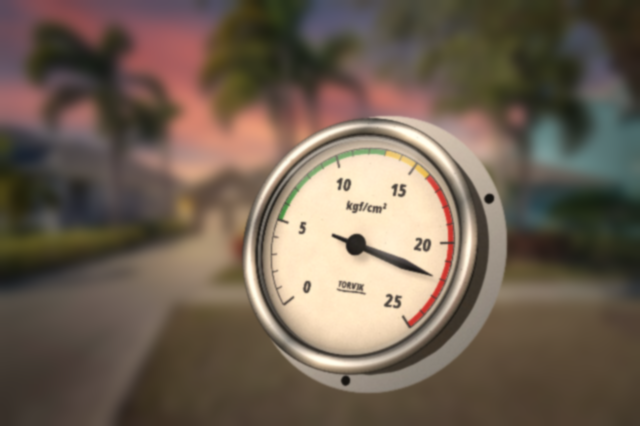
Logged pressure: 22 kg/cm²
